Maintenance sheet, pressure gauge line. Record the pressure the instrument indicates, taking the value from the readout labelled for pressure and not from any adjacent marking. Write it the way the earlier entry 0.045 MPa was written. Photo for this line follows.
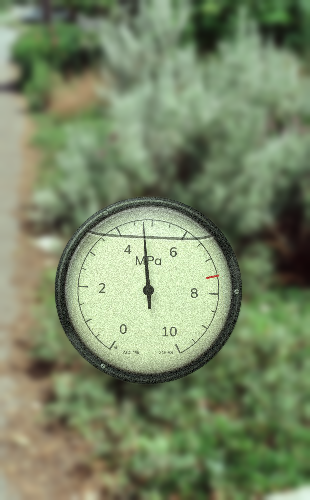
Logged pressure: 4.75 MPa
